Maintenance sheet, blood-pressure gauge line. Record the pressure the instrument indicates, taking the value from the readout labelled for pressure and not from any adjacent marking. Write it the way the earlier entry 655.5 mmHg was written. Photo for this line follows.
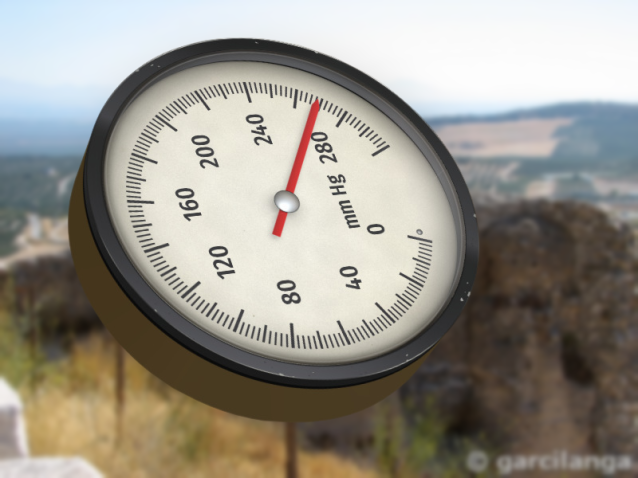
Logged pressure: 268 mmHg
